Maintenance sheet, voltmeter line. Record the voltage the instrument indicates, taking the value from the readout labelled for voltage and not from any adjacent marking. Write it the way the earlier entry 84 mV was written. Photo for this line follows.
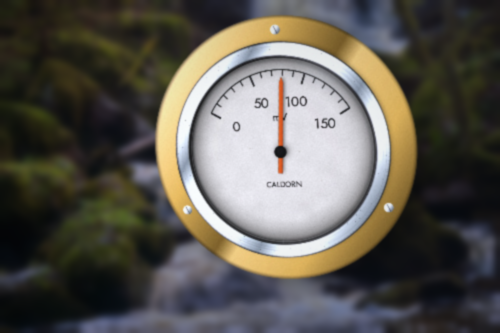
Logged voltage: 80 mV
